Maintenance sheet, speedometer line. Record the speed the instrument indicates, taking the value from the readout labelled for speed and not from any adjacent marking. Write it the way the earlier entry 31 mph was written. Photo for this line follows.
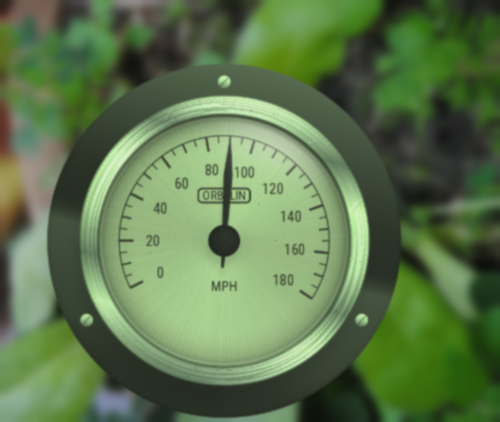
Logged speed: 90 mph
